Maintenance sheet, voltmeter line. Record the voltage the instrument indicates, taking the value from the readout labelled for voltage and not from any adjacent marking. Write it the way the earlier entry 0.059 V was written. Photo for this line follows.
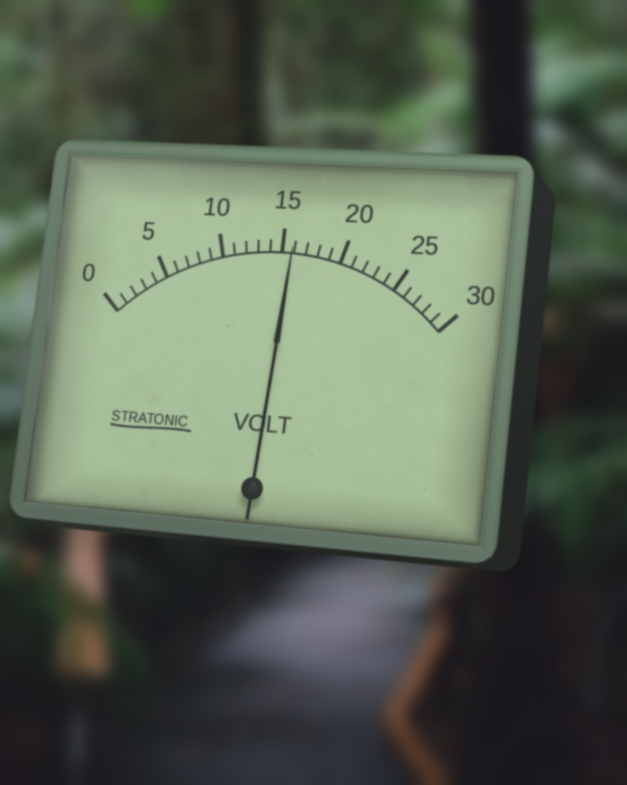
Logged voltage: 16 V
